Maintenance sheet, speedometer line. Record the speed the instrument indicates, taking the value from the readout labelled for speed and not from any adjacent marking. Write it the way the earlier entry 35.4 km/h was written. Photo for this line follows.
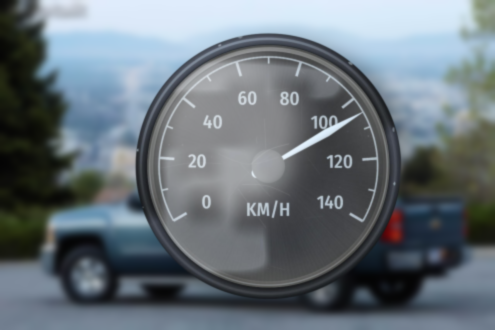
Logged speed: 105 km/h
